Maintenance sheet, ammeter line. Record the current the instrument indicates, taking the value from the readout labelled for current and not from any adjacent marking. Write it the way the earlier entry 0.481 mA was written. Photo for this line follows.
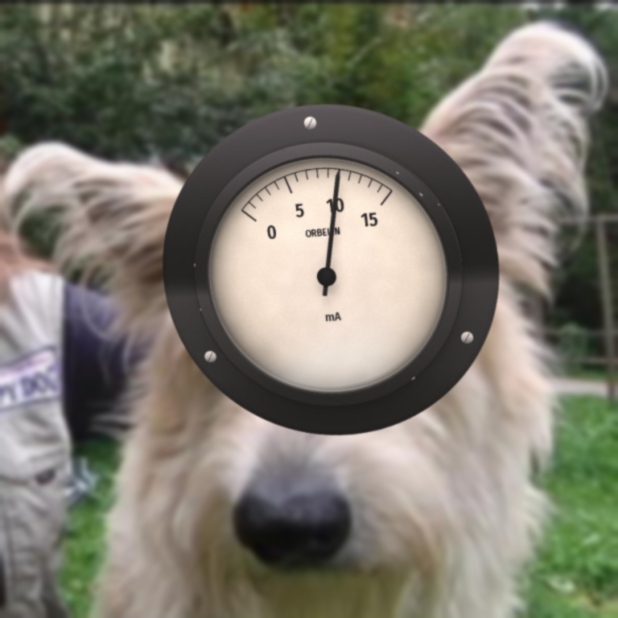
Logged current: 10 mA
